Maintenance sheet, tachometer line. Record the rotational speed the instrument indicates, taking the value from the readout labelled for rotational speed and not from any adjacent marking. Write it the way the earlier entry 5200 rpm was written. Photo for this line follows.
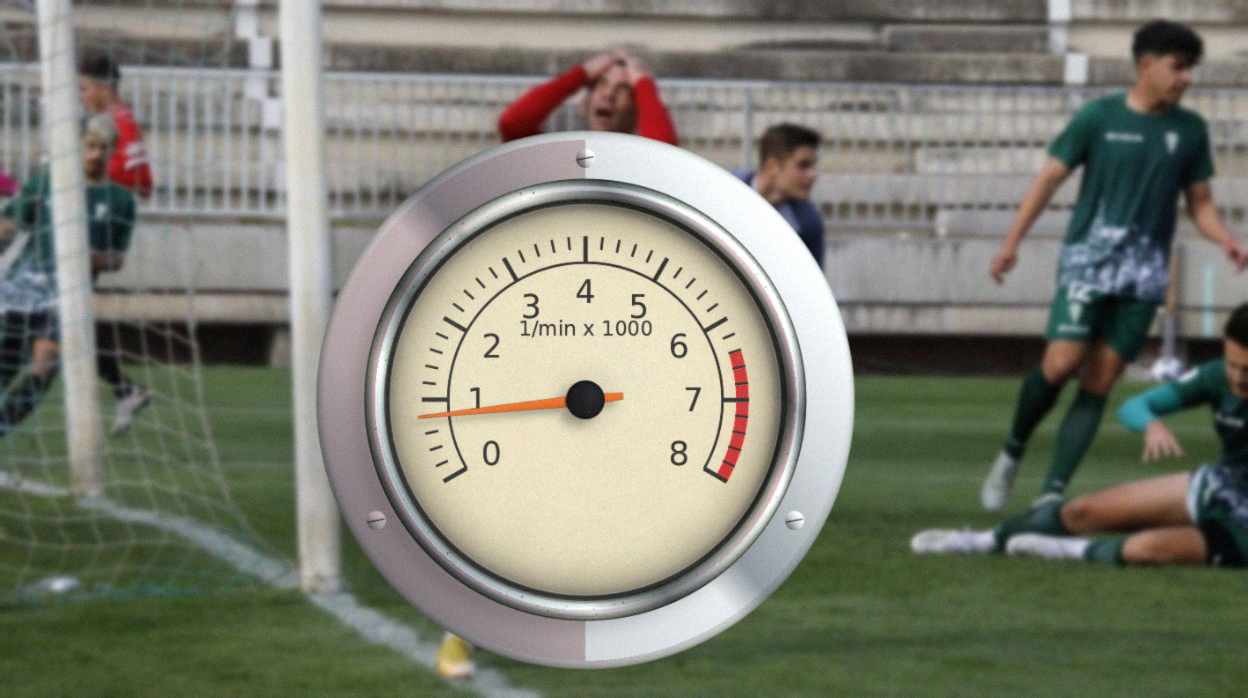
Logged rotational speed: 800 rpm
